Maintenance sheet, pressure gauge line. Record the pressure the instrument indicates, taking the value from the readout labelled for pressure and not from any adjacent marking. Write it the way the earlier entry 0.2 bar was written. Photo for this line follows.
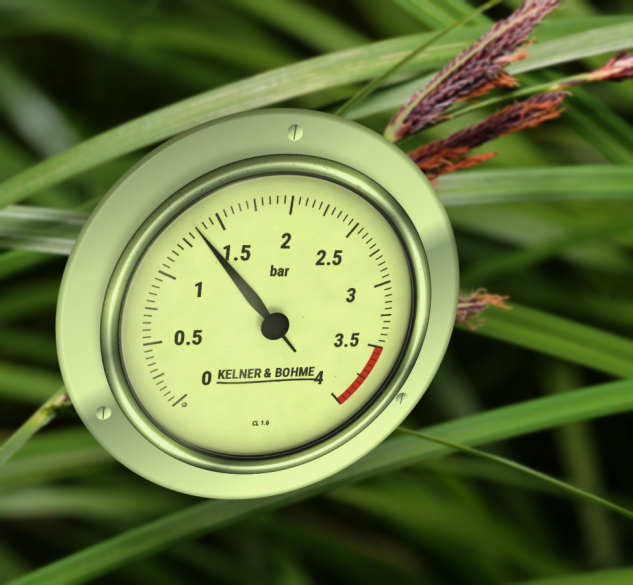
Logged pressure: 1.35 bar
